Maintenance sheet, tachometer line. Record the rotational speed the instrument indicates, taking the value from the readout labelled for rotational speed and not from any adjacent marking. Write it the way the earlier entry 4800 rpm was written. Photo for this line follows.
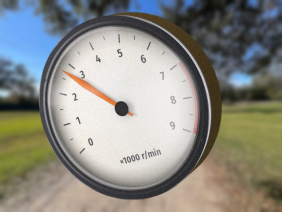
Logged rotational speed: 2750 rpm
